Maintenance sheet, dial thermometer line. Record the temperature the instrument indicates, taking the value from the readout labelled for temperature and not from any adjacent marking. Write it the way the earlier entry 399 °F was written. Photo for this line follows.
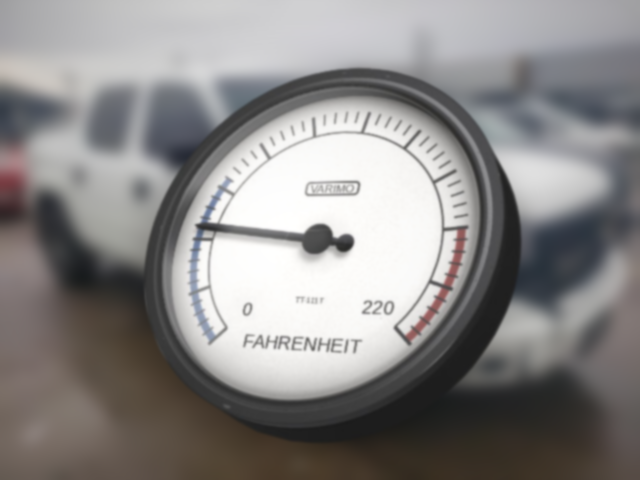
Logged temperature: 44 °F
